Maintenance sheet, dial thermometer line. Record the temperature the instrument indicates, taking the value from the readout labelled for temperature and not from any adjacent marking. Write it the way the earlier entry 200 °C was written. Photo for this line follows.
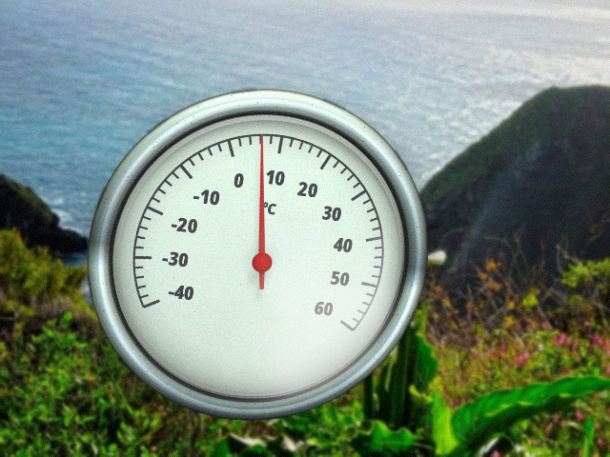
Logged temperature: 6 °C
